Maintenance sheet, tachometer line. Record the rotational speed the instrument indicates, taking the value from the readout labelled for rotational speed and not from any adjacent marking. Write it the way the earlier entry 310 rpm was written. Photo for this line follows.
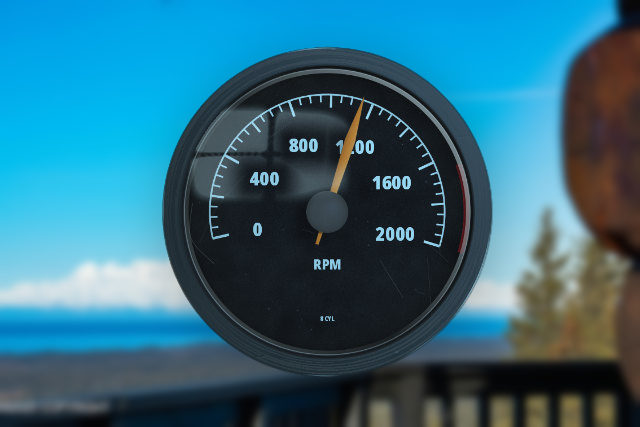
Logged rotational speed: 1150 rpm
